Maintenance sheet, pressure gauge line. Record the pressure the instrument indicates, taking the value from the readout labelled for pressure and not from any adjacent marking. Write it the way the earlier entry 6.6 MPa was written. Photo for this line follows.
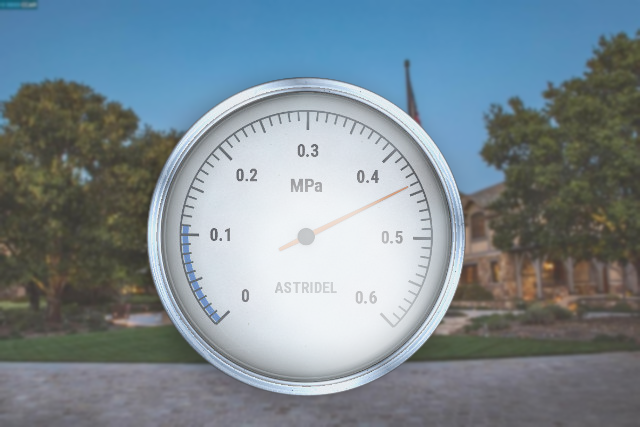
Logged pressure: 0.44 MPa
